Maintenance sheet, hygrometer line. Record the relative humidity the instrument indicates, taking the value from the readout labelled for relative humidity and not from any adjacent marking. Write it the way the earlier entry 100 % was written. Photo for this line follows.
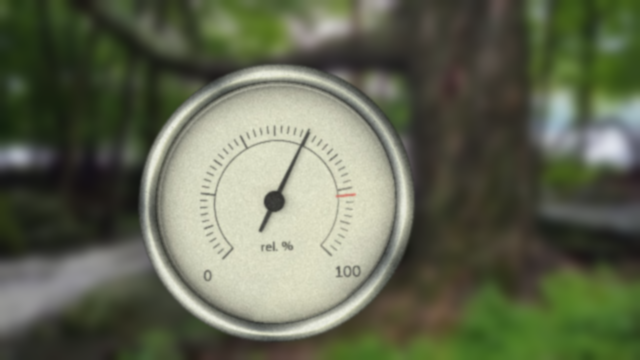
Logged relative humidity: 60 %
